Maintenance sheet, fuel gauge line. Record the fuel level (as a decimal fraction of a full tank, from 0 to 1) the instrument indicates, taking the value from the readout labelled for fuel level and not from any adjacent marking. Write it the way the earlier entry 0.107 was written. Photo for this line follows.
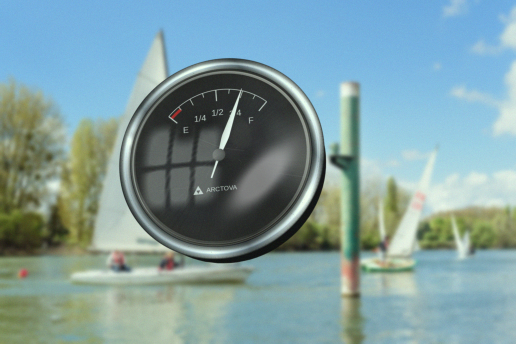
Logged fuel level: 0.75
